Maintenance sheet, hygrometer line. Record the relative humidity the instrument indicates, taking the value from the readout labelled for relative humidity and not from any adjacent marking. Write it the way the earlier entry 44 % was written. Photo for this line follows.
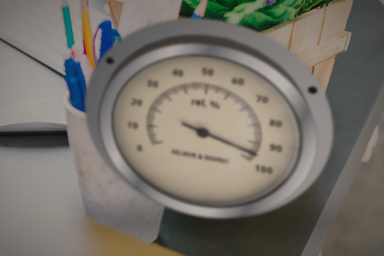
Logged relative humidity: 95 %
